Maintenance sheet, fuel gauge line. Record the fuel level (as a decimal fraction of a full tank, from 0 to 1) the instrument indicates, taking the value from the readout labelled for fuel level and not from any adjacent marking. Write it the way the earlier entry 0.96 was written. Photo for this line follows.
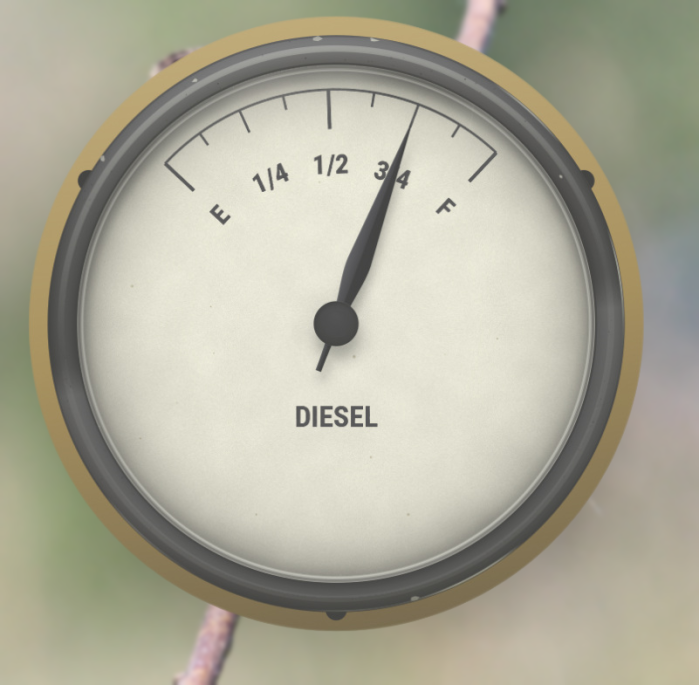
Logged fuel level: 0.75
